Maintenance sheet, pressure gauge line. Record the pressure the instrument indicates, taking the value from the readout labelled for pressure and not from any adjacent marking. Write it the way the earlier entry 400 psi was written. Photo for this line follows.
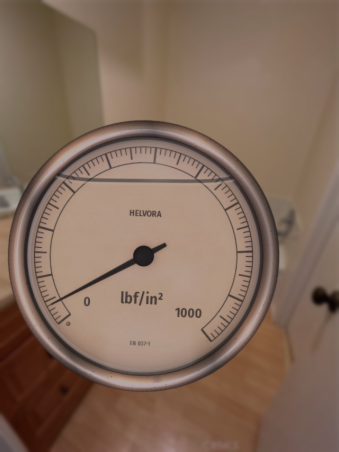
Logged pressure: 40 psi
